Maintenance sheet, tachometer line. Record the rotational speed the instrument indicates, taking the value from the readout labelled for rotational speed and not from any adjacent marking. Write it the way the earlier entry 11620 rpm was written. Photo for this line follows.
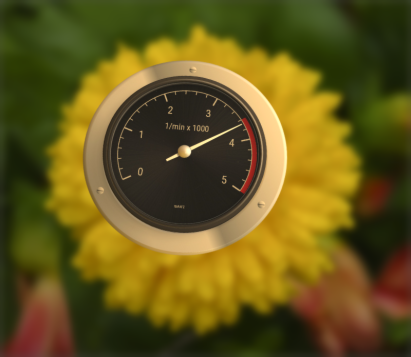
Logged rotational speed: 3700 rpm
